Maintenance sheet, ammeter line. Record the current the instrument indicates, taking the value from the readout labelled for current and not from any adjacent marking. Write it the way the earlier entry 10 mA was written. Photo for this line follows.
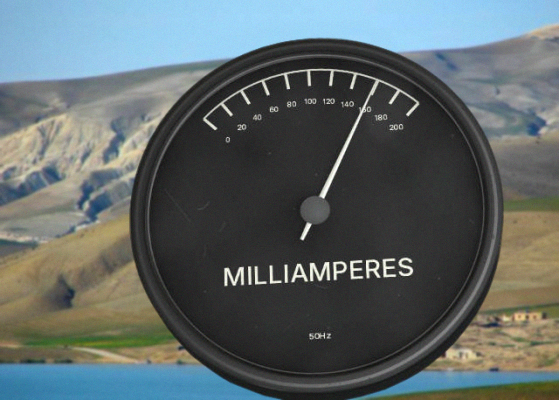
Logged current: 160 mA
